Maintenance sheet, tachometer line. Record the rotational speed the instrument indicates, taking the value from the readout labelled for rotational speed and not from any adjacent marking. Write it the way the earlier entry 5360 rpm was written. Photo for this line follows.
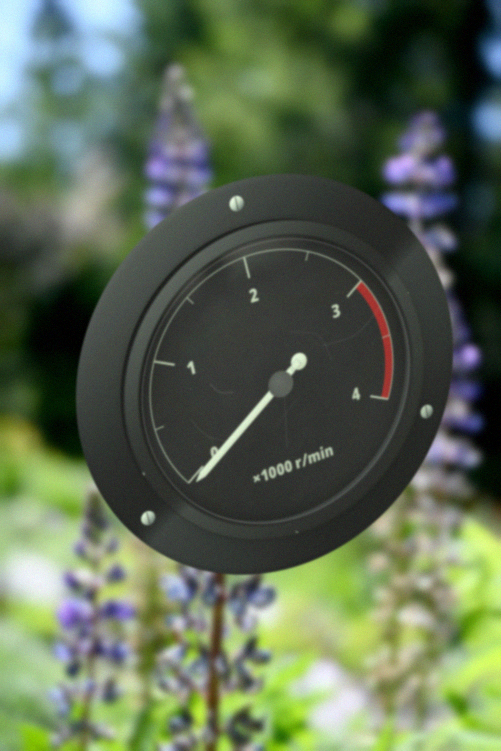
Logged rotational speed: 0 rpm
